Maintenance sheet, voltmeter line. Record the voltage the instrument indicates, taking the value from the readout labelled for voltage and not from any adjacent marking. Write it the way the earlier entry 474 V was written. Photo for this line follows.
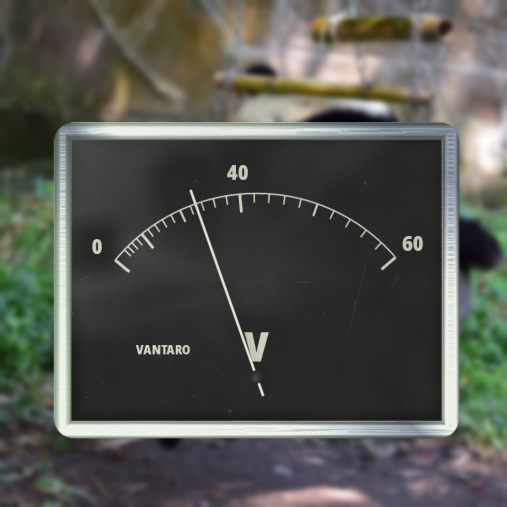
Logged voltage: 33 V
